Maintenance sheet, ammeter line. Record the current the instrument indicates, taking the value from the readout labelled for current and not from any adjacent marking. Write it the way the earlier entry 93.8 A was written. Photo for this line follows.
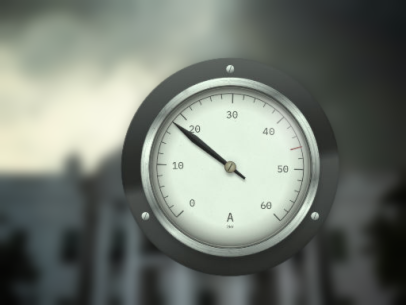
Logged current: 18 A
